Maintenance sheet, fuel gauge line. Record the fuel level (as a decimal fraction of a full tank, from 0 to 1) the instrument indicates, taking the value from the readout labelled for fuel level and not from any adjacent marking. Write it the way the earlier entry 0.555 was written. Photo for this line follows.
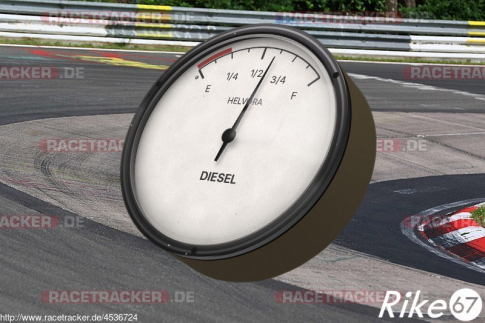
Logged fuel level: 0.625
